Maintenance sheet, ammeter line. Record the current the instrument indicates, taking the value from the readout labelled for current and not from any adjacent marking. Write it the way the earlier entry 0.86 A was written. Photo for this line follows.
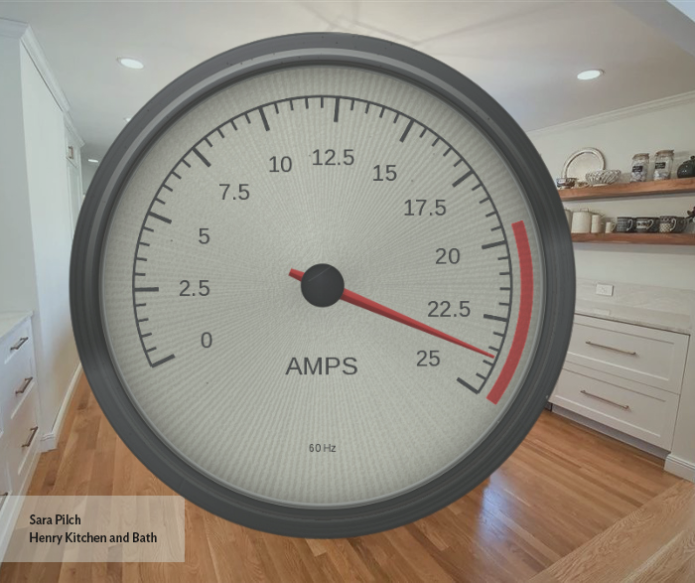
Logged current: 23.75 A
